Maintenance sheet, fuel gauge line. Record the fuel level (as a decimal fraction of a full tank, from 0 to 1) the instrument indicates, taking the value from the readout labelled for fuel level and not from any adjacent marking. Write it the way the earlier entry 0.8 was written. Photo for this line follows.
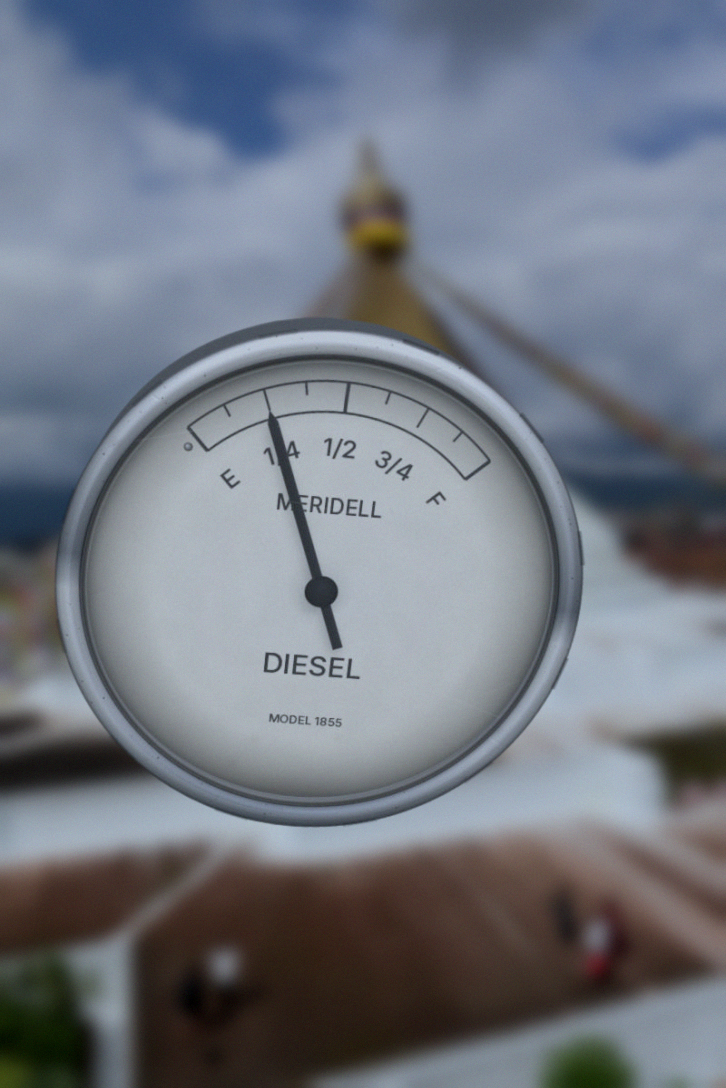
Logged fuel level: 0.25
